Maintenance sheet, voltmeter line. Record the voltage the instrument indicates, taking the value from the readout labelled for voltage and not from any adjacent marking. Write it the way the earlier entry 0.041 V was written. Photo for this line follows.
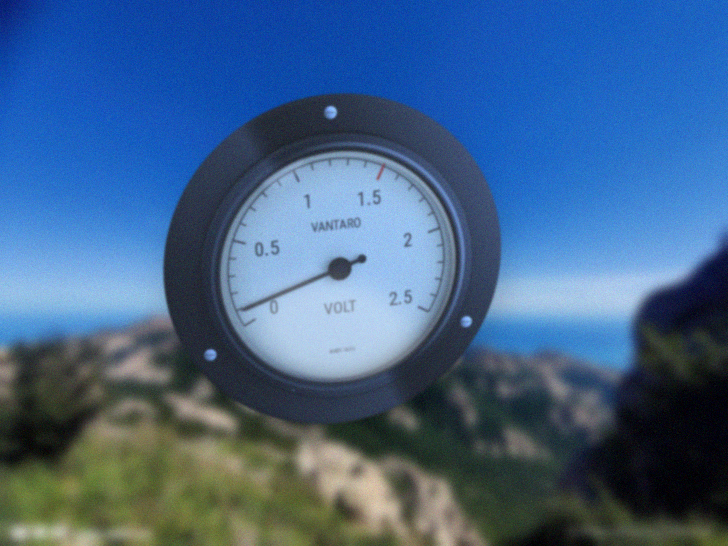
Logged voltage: 0.1 V
